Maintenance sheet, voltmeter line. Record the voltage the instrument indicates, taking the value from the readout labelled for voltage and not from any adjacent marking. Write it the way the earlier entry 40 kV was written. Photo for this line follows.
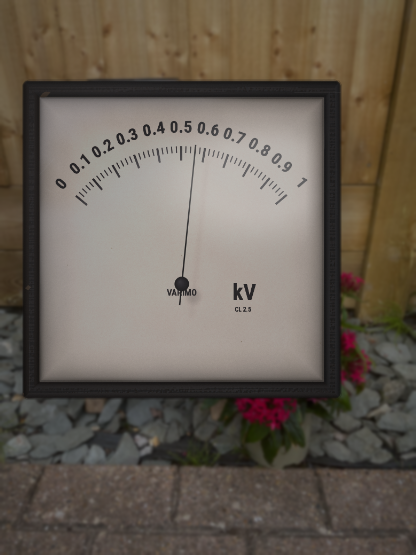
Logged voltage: 0.56 kV
